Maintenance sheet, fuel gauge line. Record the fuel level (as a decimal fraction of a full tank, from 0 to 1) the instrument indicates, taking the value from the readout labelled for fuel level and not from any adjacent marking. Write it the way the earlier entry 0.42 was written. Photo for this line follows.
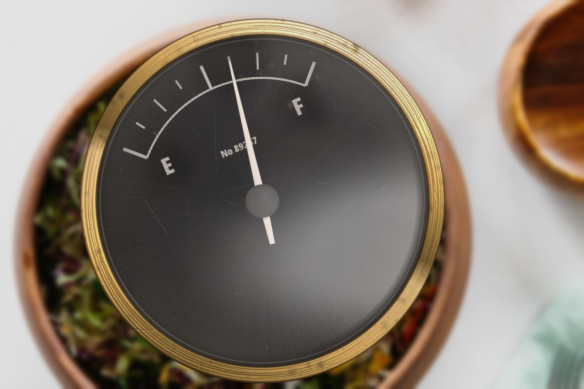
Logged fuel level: 0.625
